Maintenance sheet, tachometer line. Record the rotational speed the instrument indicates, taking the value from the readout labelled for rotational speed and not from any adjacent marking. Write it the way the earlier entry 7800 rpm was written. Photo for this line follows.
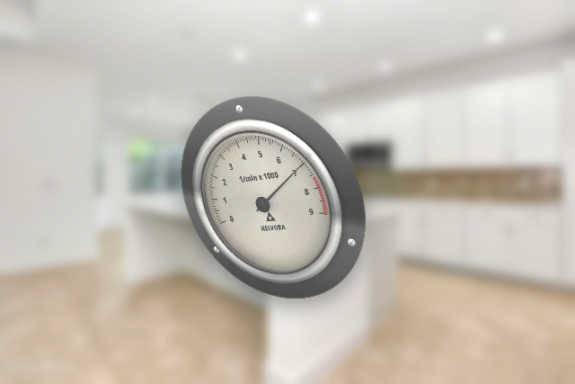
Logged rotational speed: 7000 rpm
